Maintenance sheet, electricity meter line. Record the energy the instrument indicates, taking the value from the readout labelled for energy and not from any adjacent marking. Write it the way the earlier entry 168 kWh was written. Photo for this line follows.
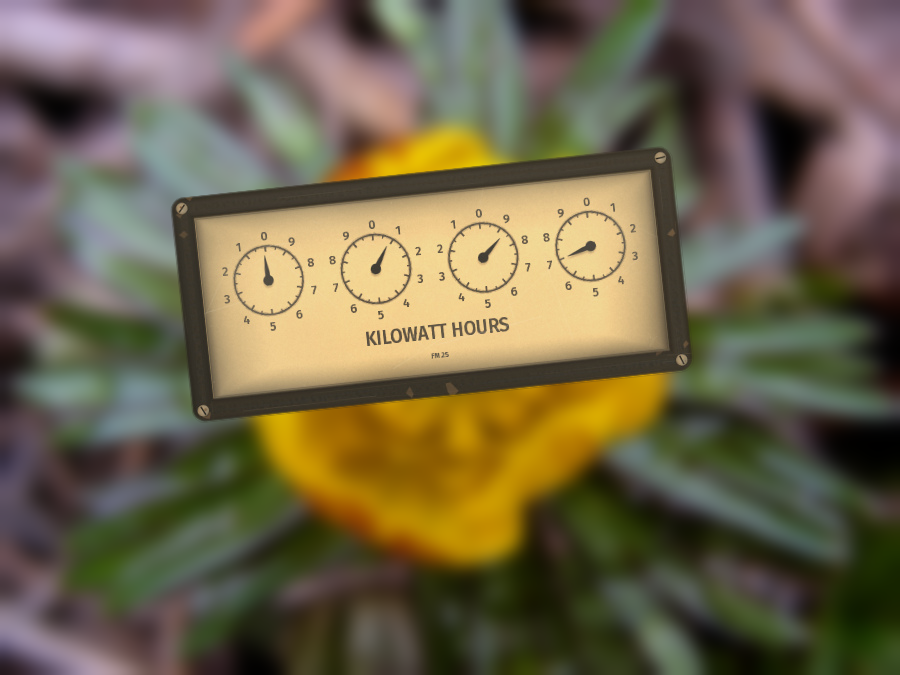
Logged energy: 87 kWh
